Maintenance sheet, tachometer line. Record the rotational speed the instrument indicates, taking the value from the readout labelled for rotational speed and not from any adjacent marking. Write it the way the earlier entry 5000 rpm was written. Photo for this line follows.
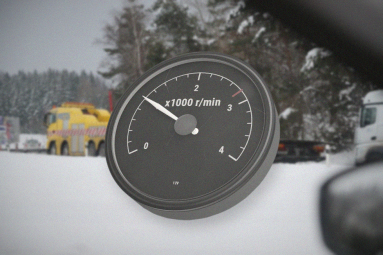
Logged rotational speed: 1000 rpm
